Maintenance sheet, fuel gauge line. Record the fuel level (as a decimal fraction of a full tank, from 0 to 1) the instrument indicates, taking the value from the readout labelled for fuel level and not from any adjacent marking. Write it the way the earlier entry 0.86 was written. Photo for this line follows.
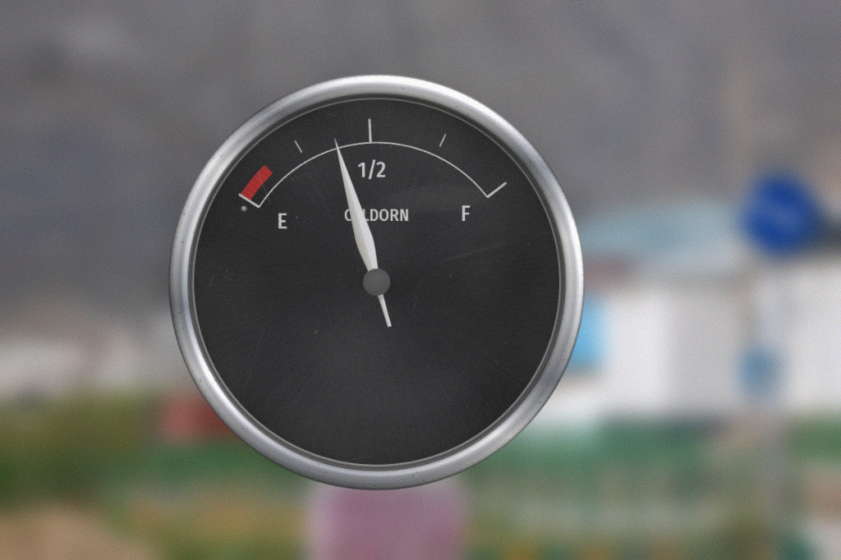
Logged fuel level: 0.375
